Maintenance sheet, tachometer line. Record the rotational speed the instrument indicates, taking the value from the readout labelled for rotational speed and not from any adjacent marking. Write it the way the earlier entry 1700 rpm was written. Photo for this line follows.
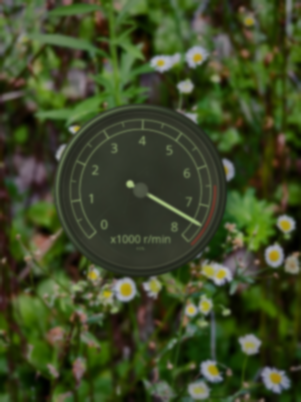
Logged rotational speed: 7500 rpm
